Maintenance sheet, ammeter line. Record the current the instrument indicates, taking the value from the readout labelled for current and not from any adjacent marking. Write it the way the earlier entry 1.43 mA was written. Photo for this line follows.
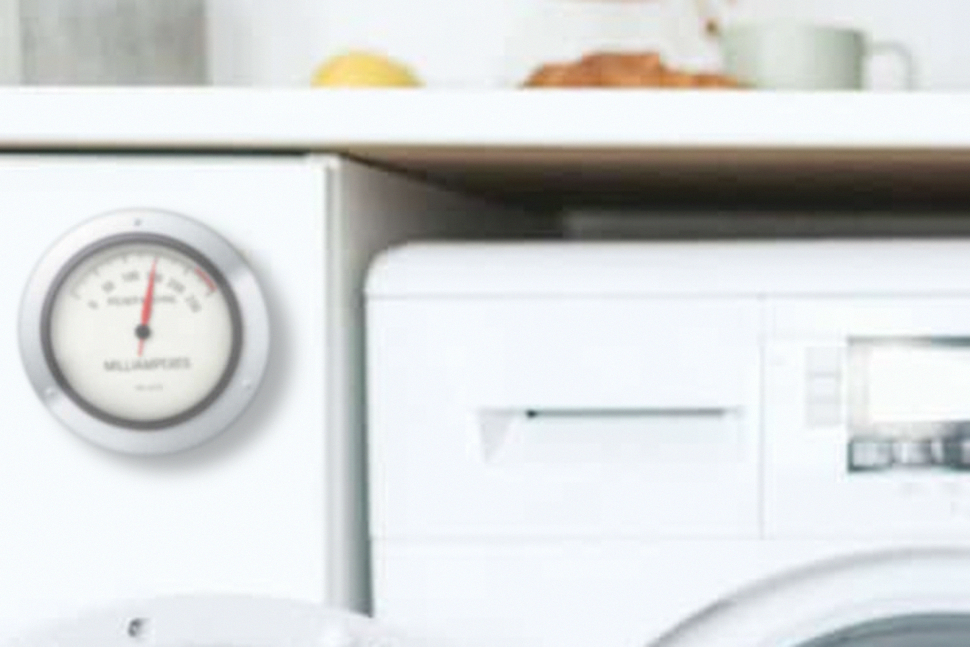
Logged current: 150 mA
